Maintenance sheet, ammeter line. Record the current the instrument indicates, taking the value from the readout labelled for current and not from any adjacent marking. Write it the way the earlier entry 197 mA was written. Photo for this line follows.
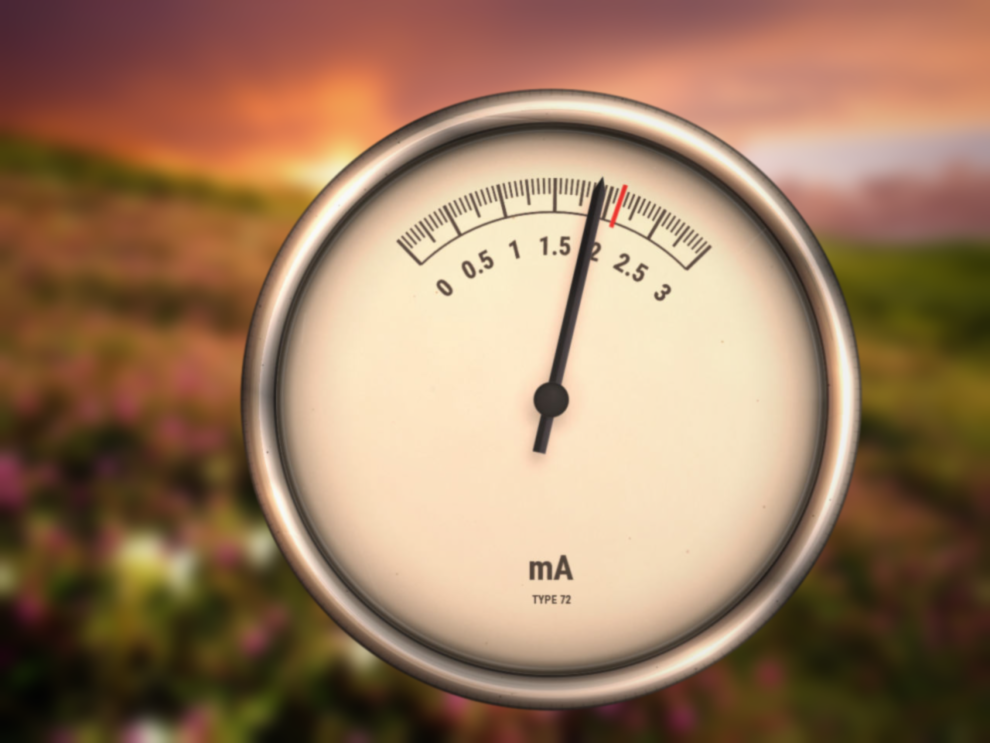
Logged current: 1.9 mA
